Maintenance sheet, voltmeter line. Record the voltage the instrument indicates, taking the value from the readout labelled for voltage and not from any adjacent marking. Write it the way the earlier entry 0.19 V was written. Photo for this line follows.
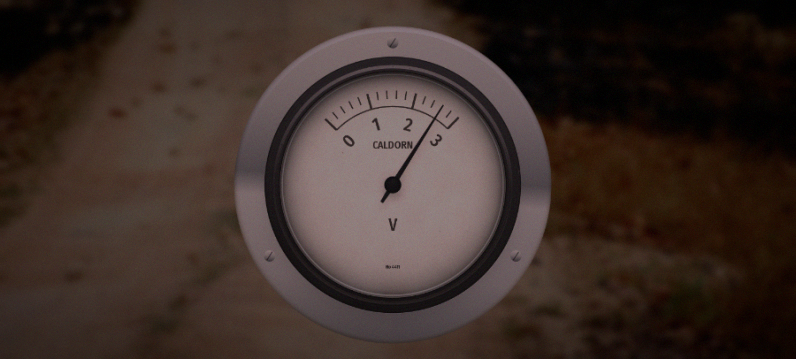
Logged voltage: 2.6 V
